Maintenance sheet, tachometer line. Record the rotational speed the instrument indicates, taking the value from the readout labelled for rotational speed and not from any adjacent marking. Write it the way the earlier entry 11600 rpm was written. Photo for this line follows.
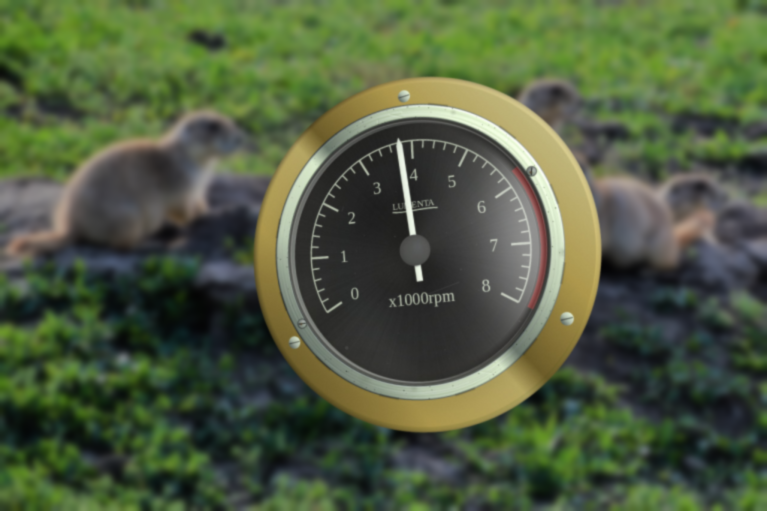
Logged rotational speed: 3800 rpm
